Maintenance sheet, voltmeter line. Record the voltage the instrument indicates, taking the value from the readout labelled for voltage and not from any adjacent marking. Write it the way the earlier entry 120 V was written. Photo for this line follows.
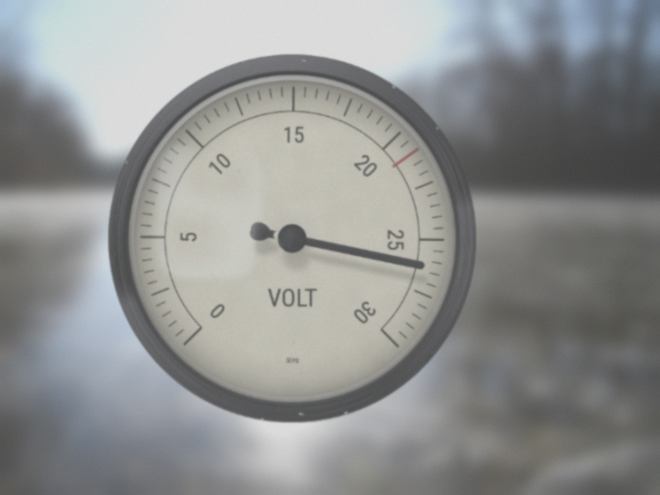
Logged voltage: 26.25 V
